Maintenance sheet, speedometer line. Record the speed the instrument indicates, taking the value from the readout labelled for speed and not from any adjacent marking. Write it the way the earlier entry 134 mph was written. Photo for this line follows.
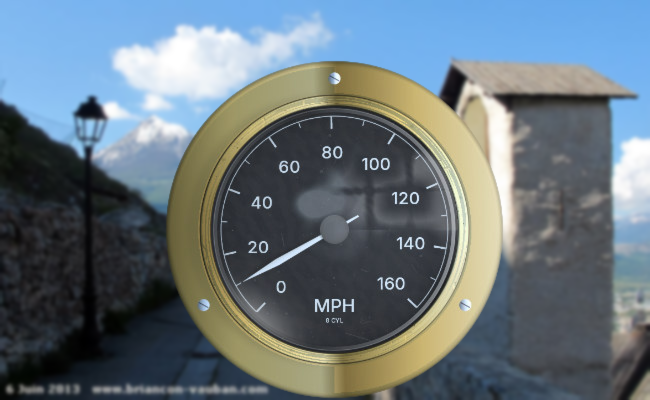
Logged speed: 10 mph
